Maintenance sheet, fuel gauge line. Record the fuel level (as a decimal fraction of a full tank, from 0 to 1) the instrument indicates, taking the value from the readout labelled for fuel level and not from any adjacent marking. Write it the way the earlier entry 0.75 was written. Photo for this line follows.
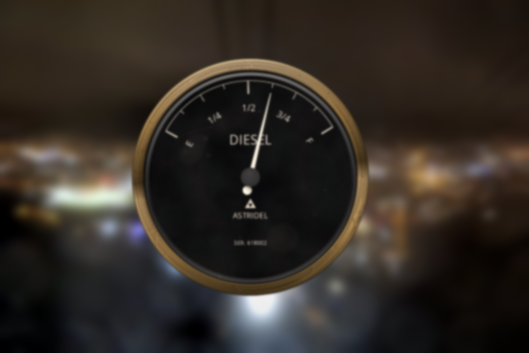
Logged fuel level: 0.625
